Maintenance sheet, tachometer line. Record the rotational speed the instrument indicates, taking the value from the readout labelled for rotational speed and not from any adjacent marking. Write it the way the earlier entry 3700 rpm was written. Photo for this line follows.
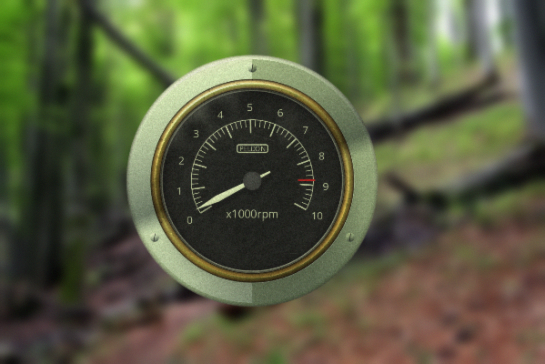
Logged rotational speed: 200 rpm
